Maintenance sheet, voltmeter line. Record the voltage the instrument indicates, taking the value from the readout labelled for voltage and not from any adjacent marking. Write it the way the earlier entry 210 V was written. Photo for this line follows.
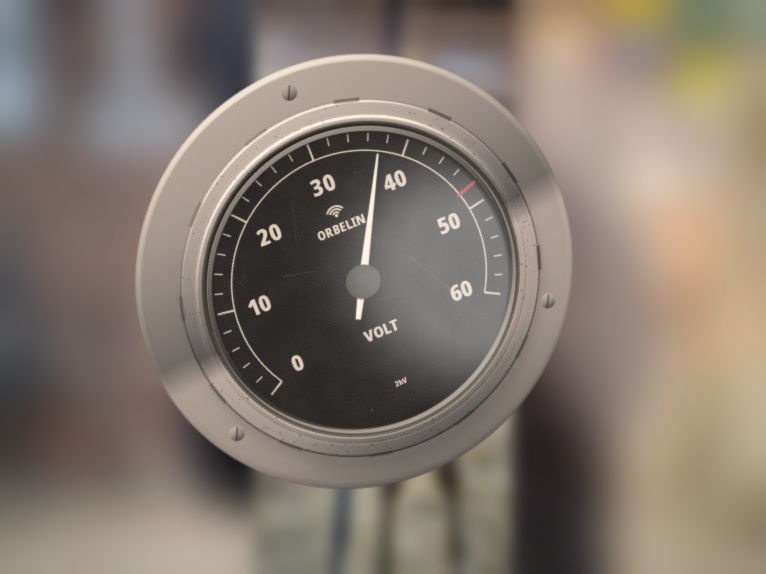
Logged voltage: 37 V
